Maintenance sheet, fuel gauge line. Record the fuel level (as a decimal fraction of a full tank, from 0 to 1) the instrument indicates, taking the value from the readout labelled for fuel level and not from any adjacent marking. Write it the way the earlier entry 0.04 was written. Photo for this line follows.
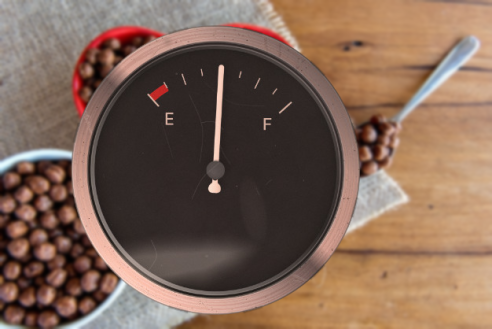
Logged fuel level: 0.5
